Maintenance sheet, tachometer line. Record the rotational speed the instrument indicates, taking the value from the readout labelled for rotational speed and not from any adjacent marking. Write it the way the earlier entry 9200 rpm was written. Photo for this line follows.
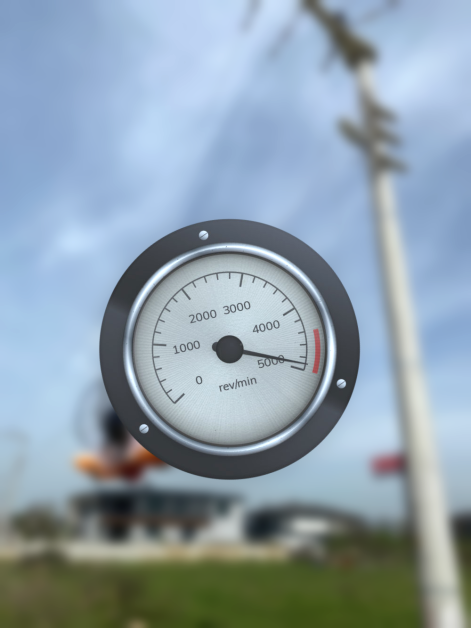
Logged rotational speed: 4900 rpm
